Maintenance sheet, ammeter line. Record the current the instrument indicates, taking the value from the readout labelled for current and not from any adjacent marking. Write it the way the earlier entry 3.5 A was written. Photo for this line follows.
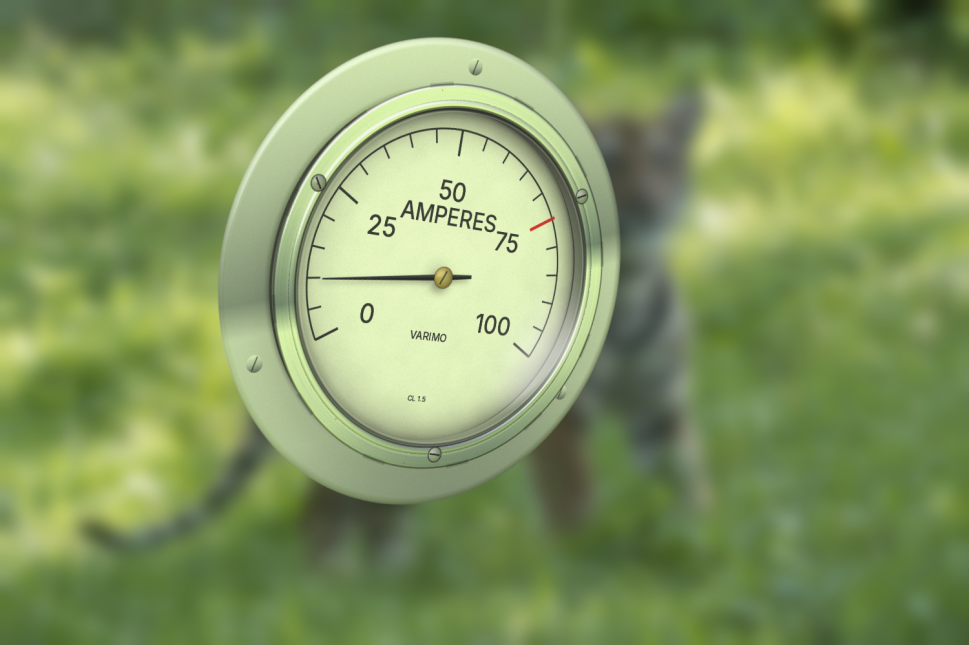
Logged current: 10 A
